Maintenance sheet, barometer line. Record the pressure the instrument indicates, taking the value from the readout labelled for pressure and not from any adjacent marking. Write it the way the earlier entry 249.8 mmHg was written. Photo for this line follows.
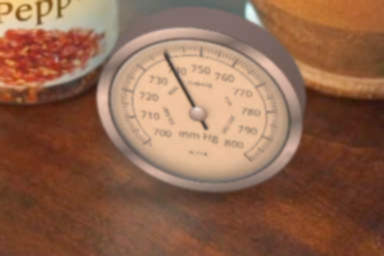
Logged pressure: 740 mmHg
